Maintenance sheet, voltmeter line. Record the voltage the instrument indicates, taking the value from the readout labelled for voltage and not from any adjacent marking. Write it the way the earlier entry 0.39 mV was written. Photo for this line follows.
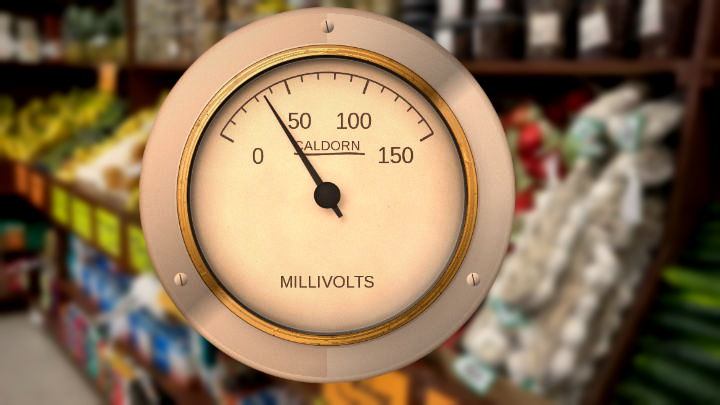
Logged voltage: 35 mV
